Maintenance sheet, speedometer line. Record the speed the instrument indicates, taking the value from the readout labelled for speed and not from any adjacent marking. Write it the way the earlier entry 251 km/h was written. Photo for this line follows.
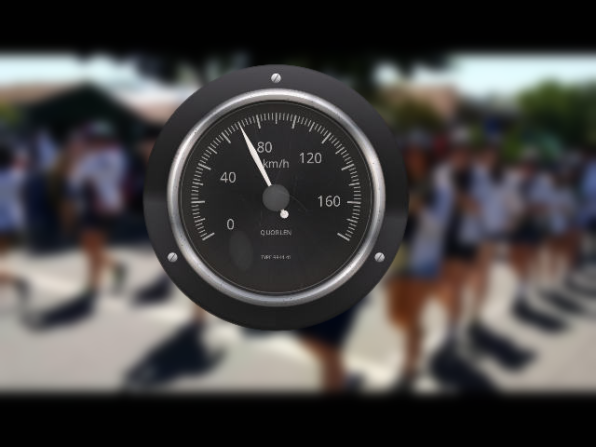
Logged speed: 70 km/h
